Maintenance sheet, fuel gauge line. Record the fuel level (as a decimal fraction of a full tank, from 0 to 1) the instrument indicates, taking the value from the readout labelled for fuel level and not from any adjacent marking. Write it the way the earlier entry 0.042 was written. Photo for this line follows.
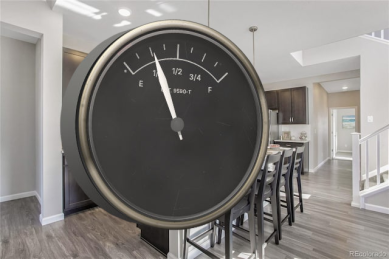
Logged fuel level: 0.25
